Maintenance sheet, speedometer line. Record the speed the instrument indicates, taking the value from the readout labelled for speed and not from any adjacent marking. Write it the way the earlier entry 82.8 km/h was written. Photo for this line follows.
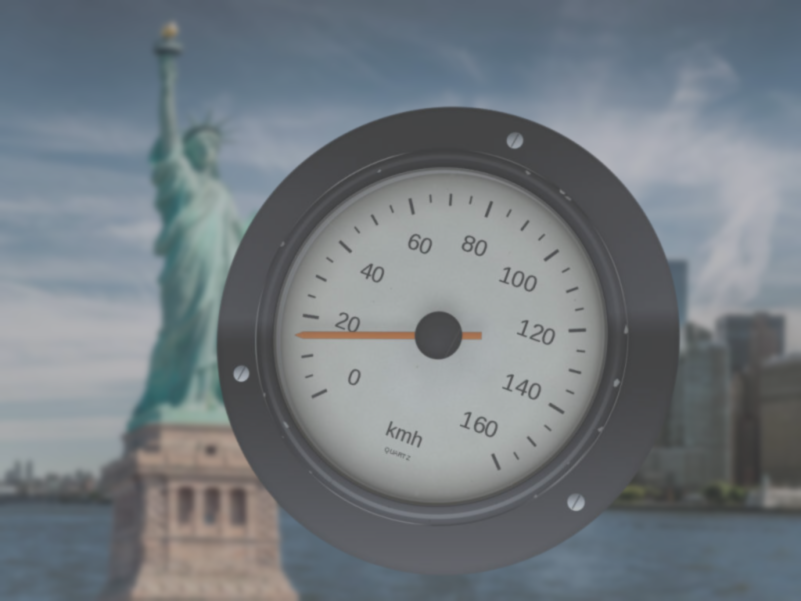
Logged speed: 15 km/h
